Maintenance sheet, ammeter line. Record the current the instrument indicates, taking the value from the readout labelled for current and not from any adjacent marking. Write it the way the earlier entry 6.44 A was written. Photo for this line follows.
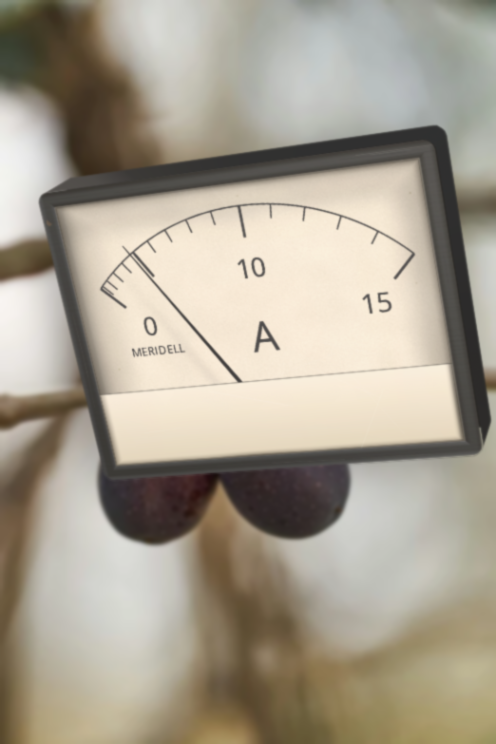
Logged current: 5 A
